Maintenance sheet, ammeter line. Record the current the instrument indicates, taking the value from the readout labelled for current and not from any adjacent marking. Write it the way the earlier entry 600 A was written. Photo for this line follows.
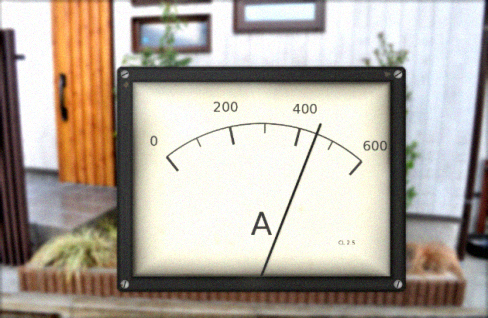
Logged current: 450 A
